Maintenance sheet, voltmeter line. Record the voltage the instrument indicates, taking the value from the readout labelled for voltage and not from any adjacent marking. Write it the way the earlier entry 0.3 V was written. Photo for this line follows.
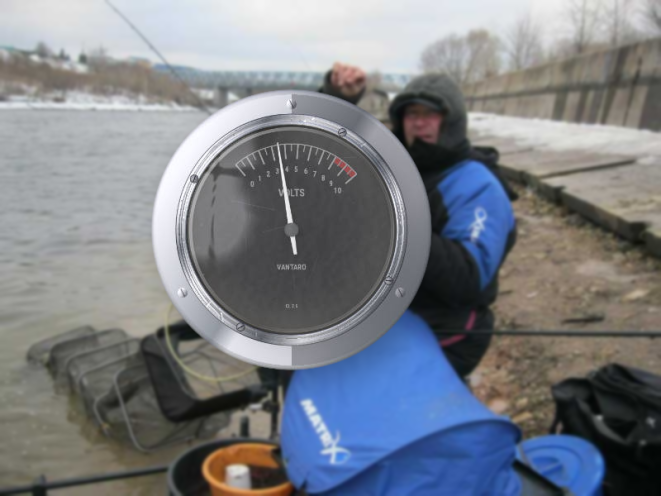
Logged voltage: 3.5 V
